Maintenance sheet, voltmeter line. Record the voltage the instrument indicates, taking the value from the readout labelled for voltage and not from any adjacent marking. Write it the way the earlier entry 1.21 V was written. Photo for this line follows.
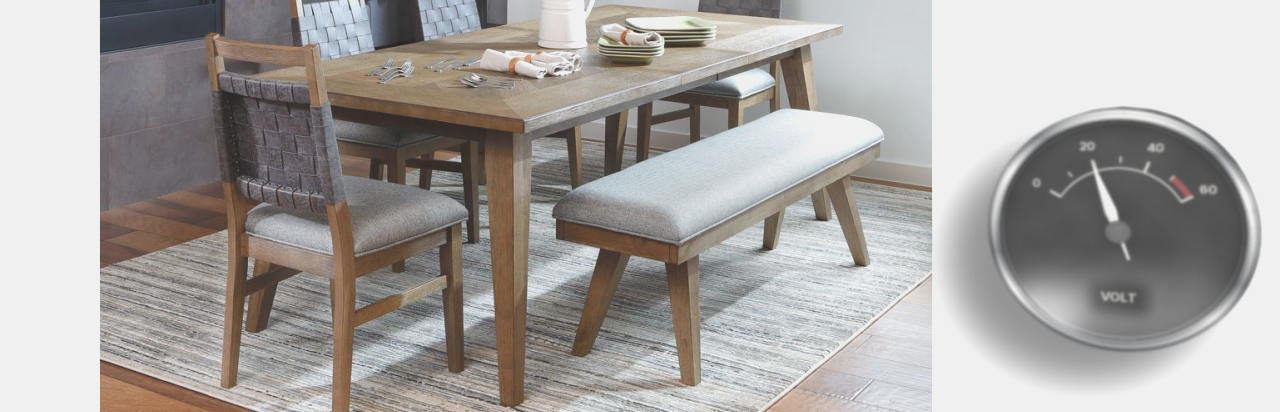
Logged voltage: 20 V
